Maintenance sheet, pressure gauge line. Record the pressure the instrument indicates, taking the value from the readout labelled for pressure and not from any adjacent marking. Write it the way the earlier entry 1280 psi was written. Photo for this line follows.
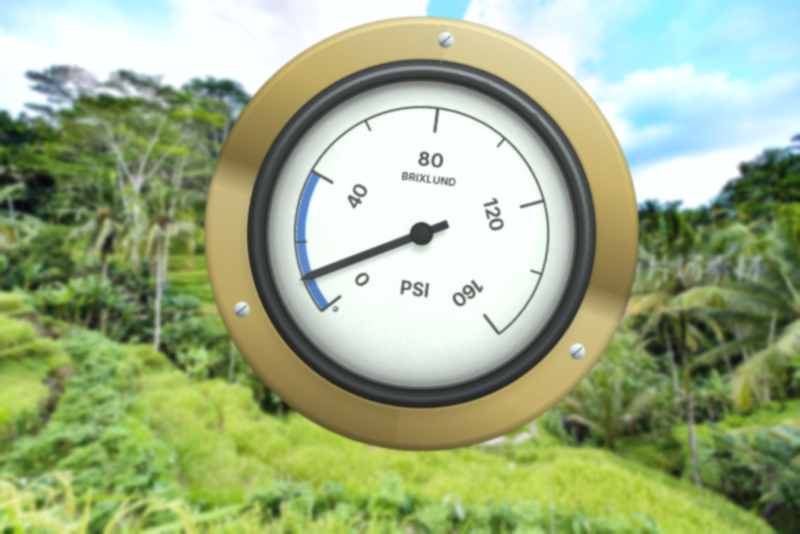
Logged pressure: 10 psi
